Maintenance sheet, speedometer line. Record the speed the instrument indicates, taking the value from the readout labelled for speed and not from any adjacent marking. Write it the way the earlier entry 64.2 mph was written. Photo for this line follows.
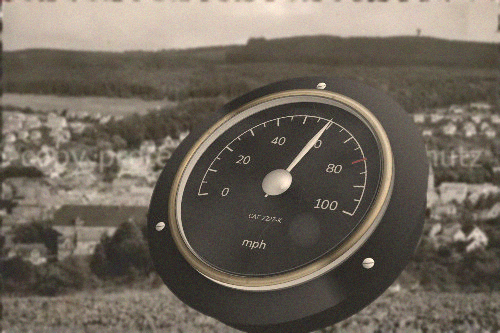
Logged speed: 60 mph
